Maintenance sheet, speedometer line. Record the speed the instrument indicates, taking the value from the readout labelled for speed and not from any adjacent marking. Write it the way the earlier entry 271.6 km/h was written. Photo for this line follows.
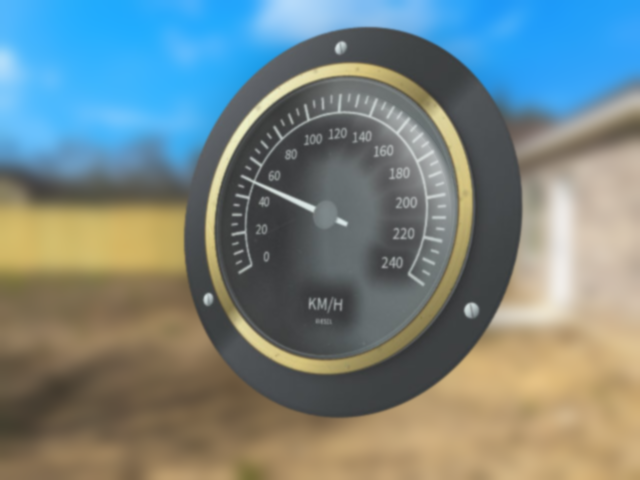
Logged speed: 50 km/h
